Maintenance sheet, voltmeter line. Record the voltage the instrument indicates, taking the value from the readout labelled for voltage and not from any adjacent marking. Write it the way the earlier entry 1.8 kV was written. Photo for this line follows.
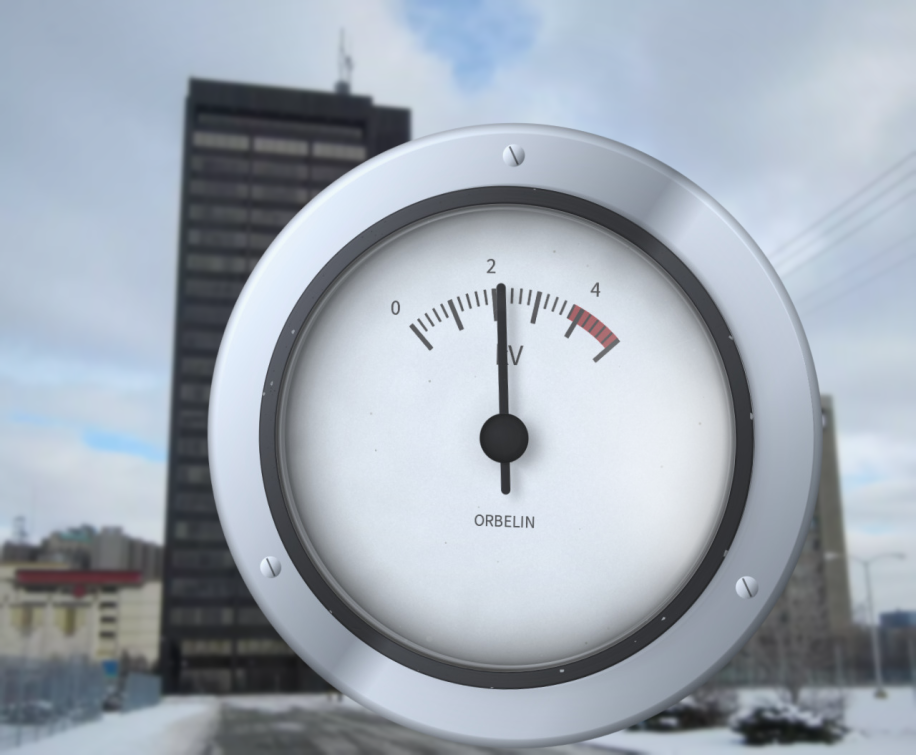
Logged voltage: 2.2 kV
